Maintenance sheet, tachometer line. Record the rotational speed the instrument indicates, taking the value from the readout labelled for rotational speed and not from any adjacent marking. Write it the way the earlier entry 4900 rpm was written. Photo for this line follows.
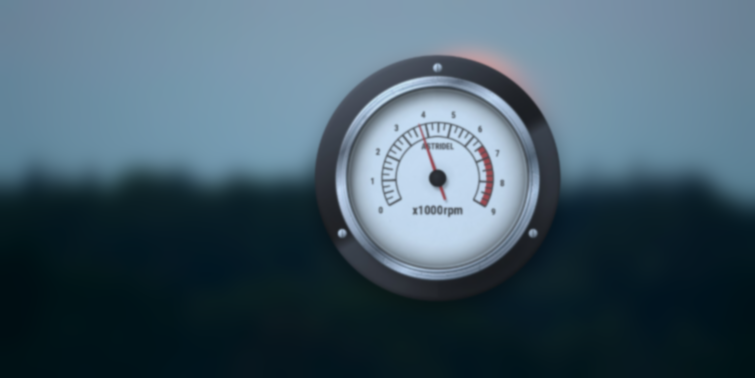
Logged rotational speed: 3750 rpm
